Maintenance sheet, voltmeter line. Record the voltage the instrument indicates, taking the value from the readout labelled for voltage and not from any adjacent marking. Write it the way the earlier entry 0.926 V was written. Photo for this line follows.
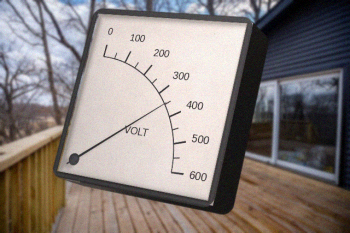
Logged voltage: 350 V
